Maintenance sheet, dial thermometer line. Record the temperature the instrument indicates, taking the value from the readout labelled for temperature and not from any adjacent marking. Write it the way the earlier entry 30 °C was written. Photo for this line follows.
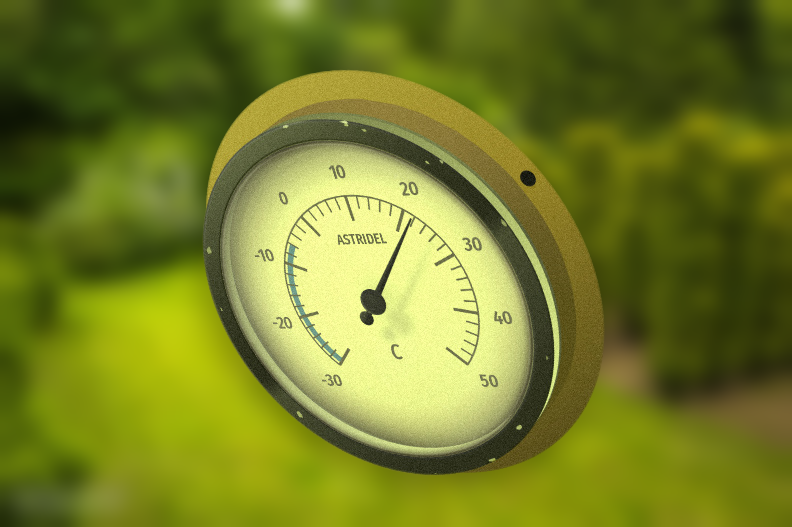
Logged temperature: 22 °C
